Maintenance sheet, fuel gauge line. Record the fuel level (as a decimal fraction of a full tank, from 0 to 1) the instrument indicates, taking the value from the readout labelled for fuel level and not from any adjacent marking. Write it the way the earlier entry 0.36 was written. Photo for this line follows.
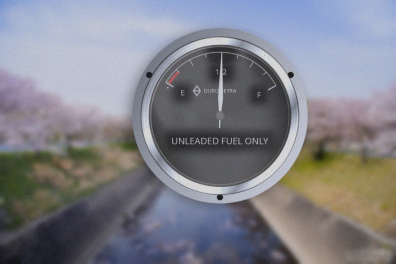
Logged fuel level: 0.5
